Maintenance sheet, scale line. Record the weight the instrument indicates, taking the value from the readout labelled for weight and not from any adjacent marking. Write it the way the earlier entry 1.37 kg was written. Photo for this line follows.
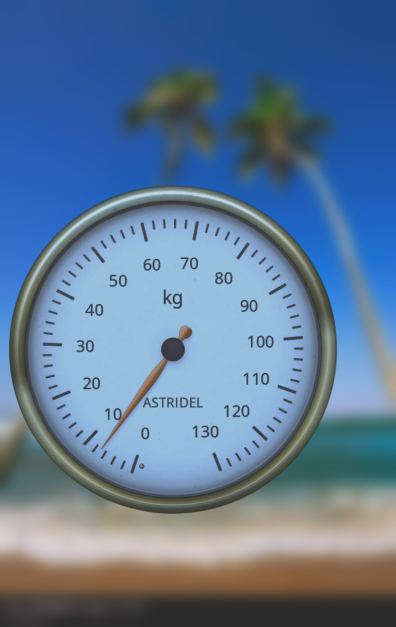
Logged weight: 7 kg
